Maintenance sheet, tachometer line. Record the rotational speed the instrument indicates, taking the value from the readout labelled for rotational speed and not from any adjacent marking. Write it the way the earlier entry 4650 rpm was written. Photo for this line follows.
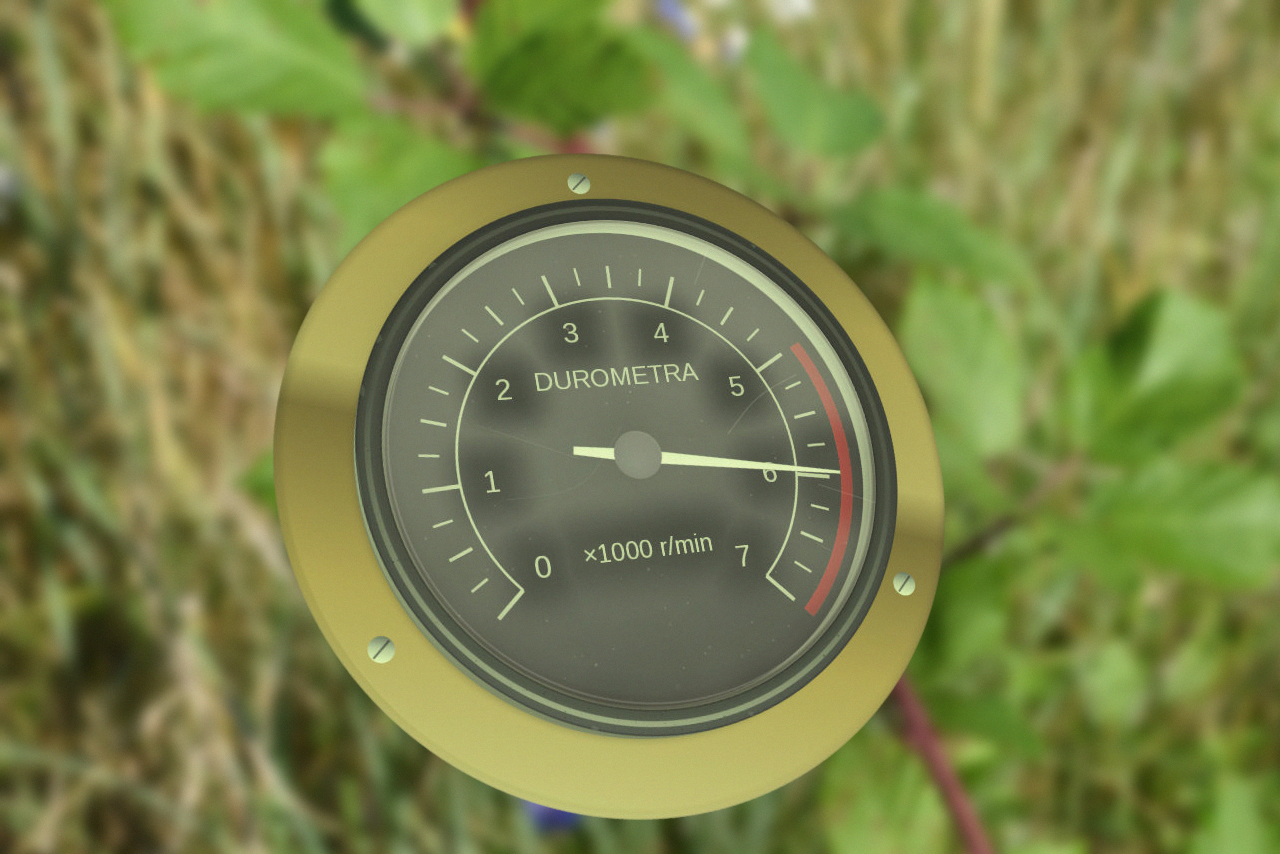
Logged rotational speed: 6000 rpm
